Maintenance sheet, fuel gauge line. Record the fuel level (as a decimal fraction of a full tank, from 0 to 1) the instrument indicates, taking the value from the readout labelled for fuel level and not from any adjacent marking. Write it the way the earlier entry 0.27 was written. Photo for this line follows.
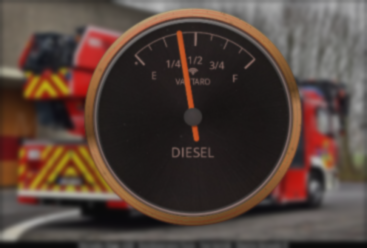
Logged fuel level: 0.375
